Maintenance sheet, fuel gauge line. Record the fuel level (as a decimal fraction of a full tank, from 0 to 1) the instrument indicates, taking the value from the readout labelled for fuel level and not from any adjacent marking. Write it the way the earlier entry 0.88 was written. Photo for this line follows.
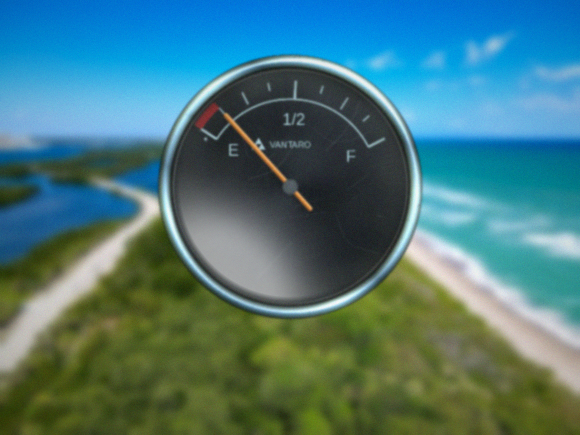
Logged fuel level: 0.125
